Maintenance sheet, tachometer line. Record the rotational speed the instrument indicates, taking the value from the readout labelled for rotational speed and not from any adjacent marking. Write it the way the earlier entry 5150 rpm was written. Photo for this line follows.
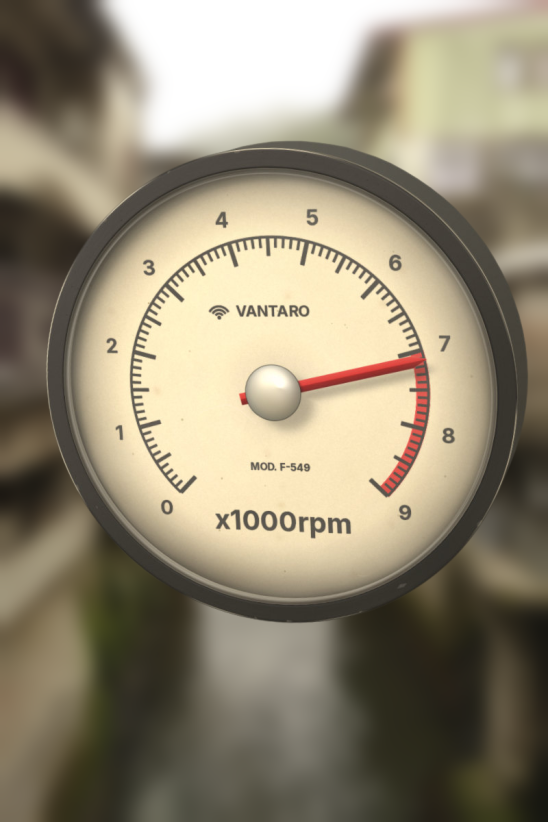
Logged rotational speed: 7100 rpm
